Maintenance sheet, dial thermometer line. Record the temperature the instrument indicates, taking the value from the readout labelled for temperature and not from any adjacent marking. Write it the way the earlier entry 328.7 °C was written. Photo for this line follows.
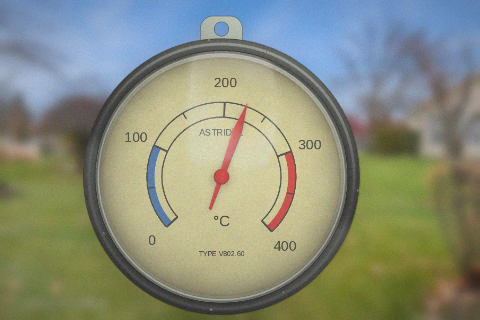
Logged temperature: 225 °C
